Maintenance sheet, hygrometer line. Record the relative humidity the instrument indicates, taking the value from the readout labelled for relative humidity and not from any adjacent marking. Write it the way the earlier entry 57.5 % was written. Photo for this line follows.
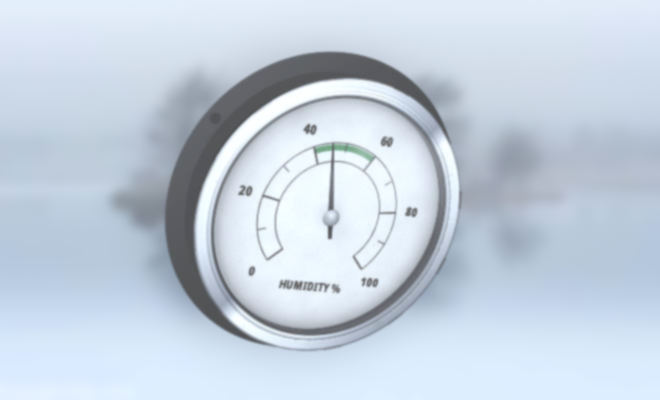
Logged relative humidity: 45 %
